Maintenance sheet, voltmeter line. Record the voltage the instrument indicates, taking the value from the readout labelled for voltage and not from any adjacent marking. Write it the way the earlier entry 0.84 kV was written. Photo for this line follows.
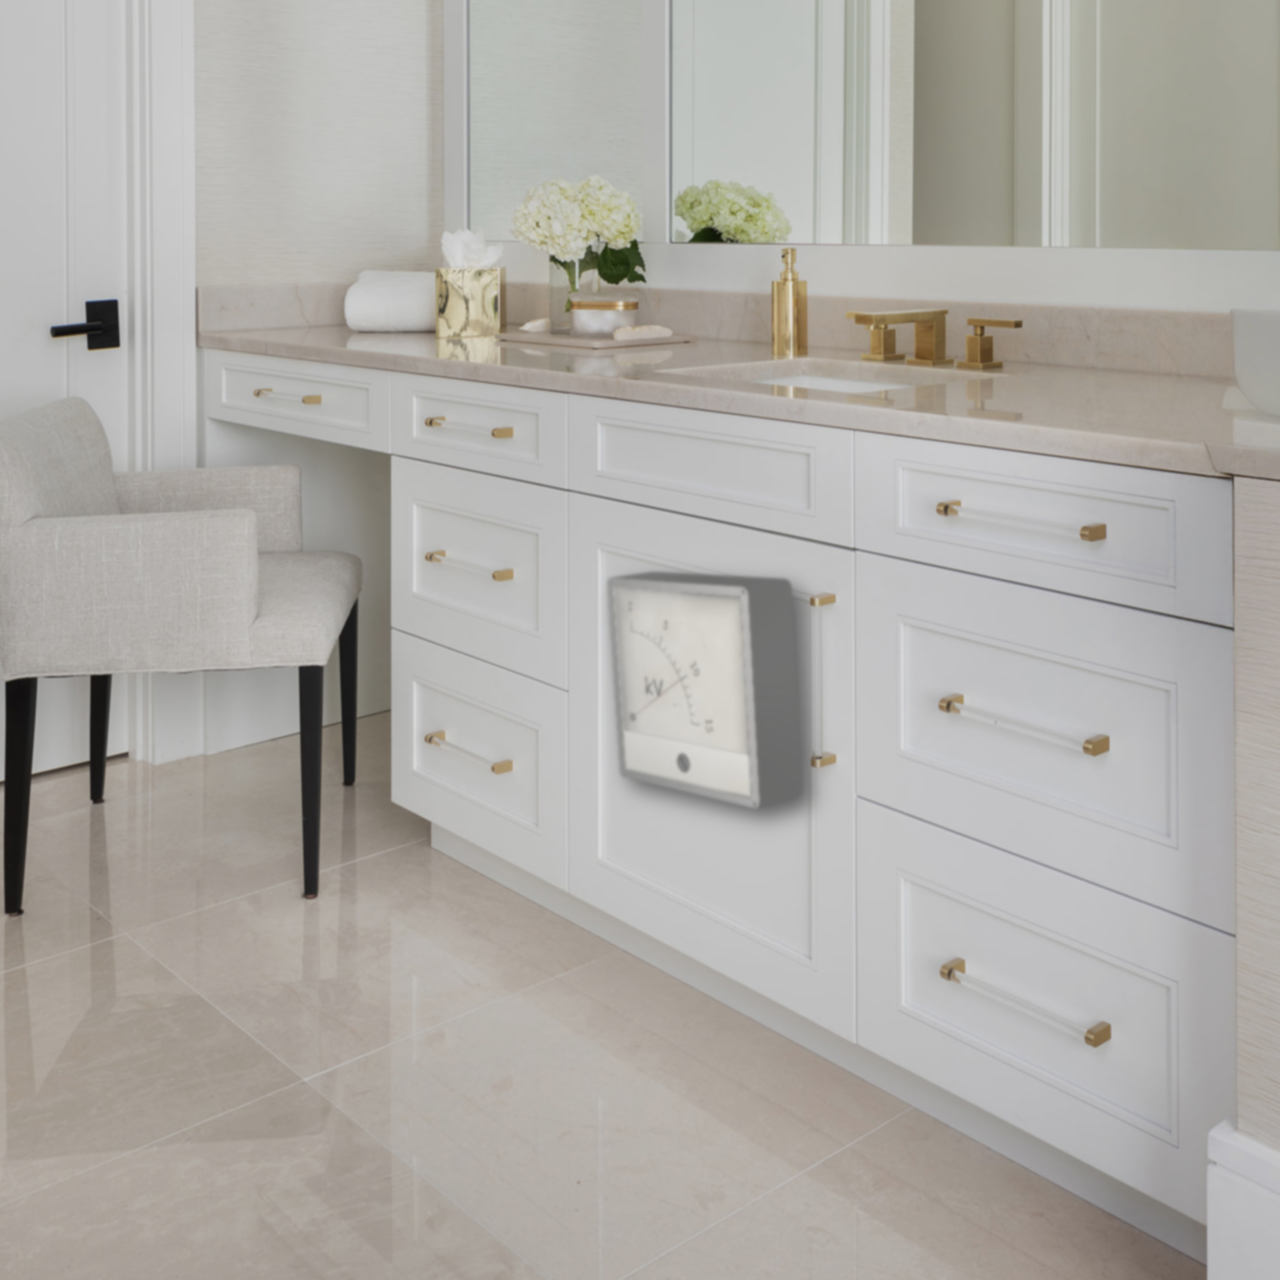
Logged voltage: 10 kV
